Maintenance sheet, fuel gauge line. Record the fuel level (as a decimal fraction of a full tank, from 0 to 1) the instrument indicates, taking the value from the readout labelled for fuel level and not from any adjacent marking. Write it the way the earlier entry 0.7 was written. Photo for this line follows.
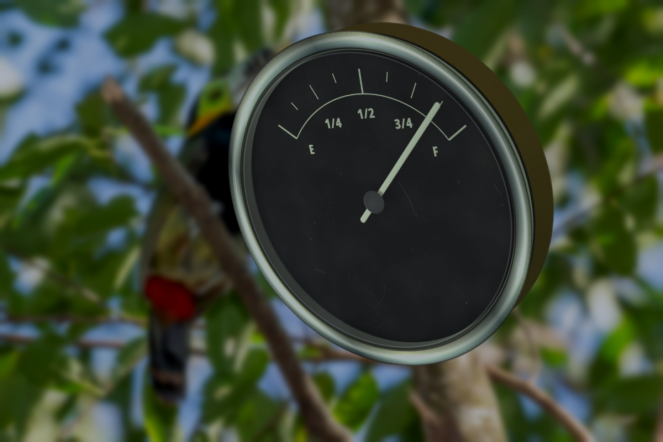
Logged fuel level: 0.875
